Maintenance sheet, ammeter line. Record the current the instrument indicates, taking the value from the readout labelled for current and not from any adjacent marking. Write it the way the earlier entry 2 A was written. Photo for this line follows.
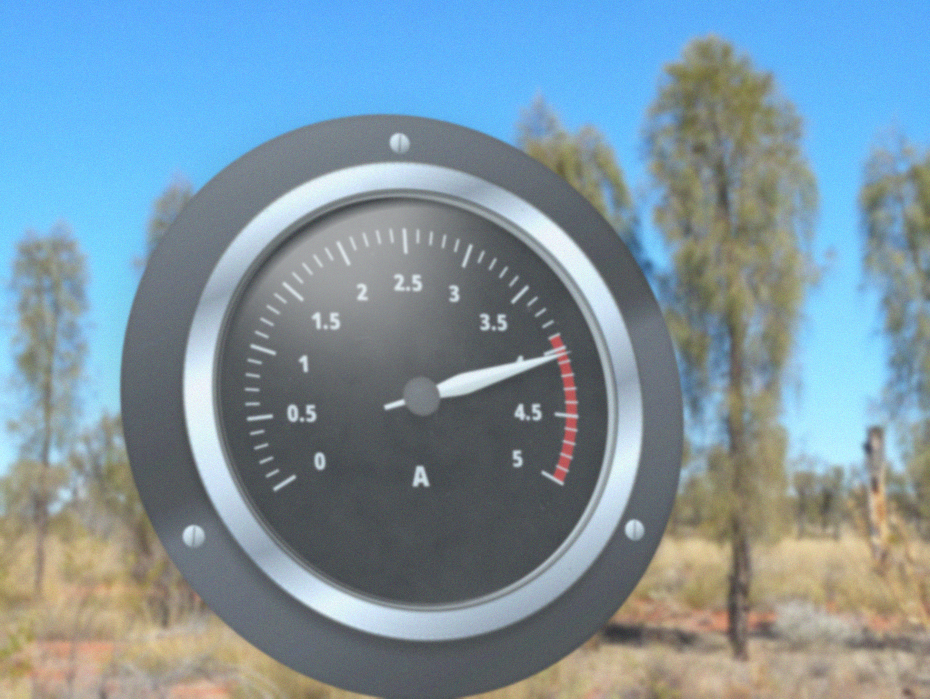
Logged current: 4.05 A
